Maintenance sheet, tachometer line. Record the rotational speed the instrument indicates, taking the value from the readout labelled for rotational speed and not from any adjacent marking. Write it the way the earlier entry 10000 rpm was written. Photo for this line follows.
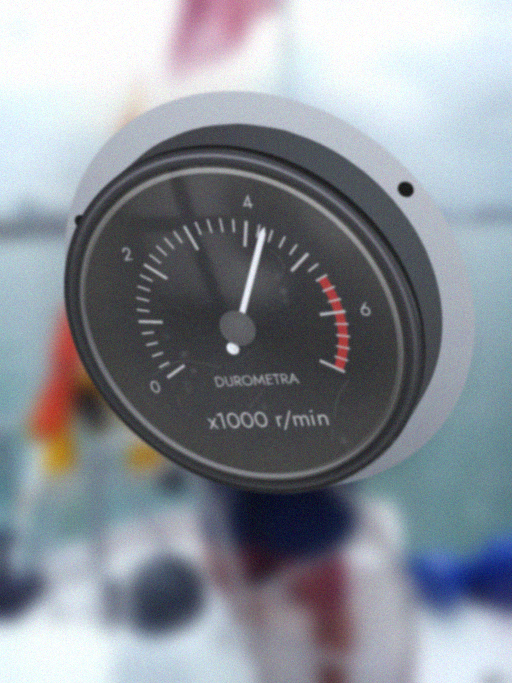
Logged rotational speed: 4300 rpm
